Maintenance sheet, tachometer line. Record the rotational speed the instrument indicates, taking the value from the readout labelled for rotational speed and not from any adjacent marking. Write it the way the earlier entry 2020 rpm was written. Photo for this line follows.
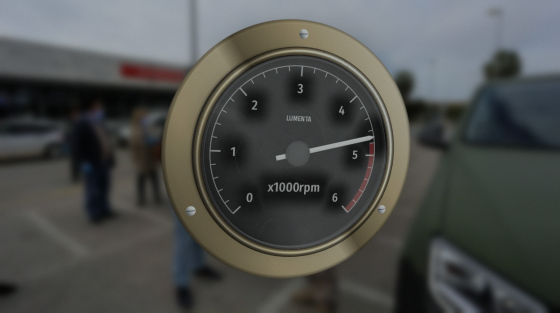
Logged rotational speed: 4700 rpm
